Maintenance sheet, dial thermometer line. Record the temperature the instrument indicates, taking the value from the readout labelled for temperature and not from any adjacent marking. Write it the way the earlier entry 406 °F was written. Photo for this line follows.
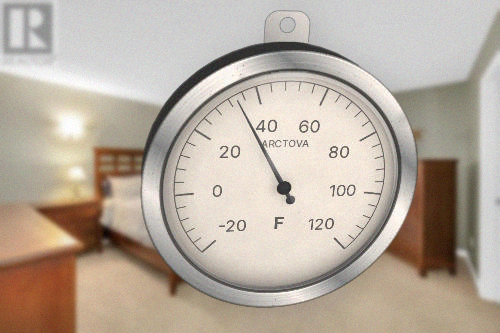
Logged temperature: 34 °F
